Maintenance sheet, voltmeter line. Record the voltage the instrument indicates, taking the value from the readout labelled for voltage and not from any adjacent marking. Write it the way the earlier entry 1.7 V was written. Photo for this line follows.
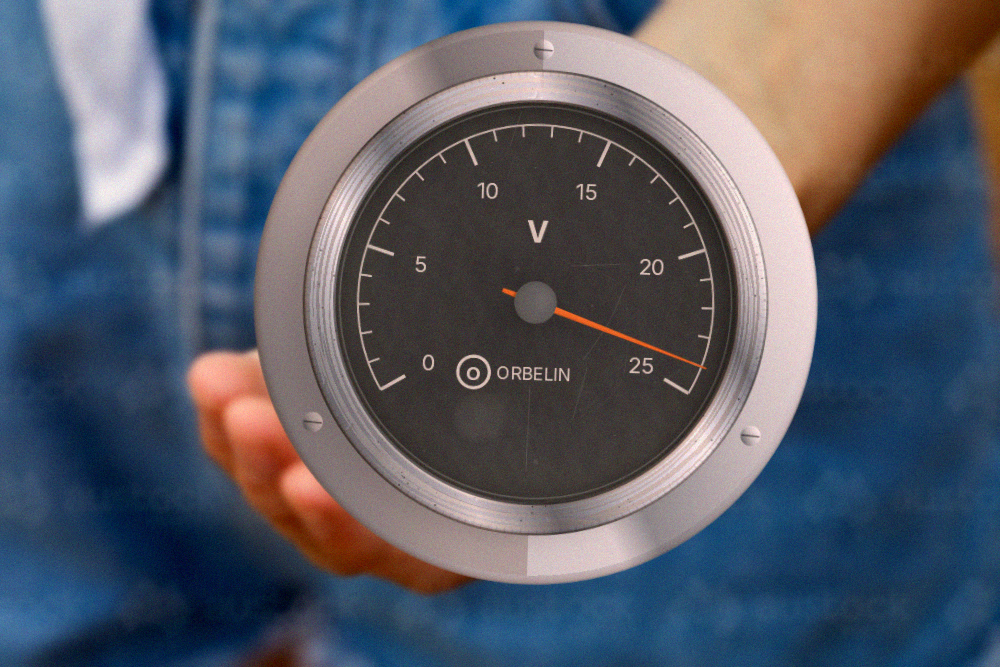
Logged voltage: 24 V
